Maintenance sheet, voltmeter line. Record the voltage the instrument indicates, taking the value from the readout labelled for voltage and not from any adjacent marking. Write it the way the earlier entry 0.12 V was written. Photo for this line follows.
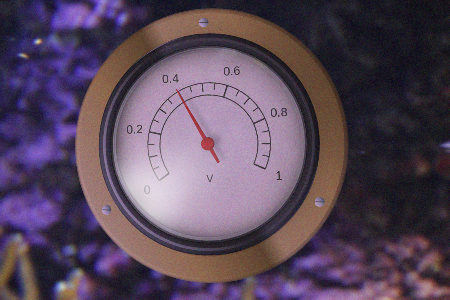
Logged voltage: 0.4 V
